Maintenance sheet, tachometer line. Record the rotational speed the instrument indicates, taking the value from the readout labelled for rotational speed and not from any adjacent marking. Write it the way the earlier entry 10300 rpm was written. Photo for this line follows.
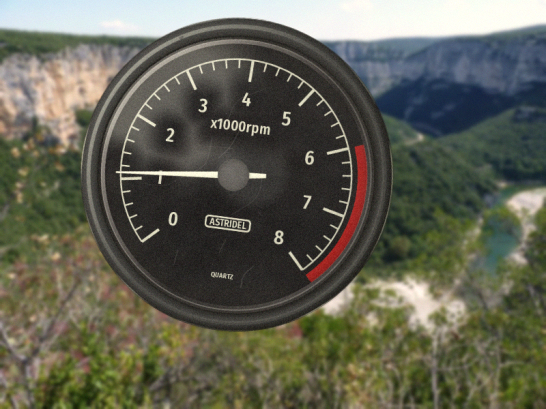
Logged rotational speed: 1100 rpm
